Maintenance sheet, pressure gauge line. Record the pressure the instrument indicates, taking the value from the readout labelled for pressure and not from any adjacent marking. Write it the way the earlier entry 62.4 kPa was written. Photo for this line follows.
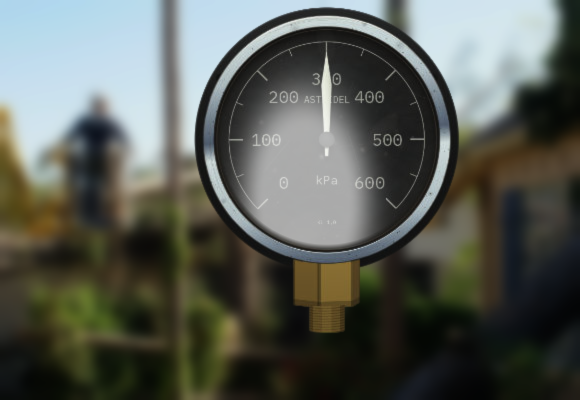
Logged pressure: 300 kPa
